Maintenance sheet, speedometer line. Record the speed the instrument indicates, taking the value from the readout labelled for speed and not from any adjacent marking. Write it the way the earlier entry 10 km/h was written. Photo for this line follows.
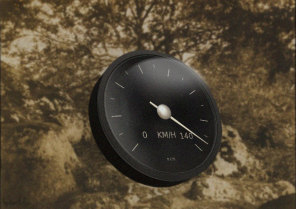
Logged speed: 135 km/h
